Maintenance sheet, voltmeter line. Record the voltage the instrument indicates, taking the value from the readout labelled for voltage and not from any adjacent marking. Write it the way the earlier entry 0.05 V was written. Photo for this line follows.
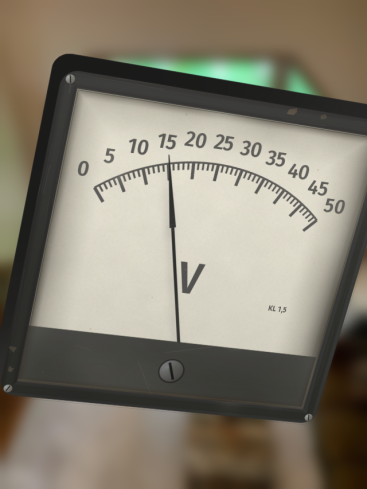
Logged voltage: 15 V
